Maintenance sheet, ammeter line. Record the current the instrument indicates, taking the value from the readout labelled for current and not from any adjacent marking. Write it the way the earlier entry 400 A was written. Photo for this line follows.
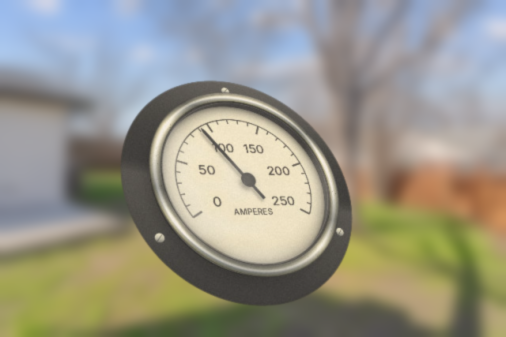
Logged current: 90 A
